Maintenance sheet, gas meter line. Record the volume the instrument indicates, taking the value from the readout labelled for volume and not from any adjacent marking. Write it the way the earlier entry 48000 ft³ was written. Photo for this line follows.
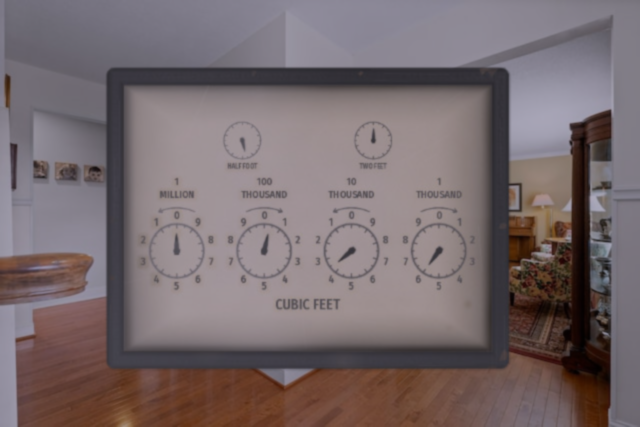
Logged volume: 3600 ft³
